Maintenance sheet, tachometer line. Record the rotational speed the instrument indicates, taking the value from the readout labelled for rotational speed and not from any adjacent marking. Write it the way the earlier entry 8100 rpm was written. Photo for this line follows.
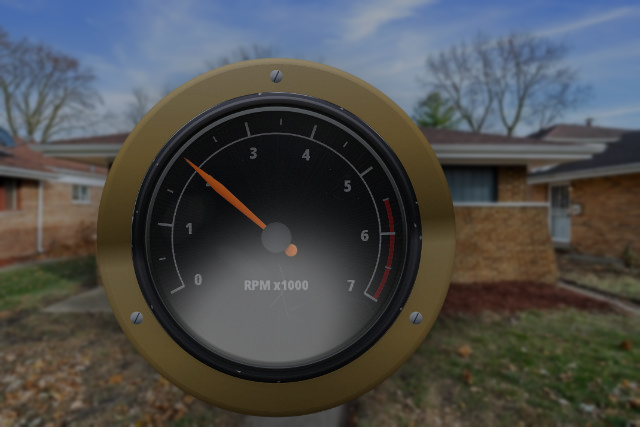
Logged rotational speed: 2000 rpm
